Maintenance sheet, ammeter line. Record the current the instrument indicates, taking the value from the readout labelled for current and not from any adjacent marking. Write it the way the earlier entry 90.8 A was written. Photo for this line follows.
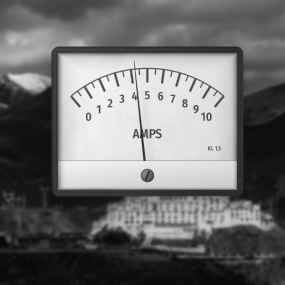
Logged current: 4.25 A
